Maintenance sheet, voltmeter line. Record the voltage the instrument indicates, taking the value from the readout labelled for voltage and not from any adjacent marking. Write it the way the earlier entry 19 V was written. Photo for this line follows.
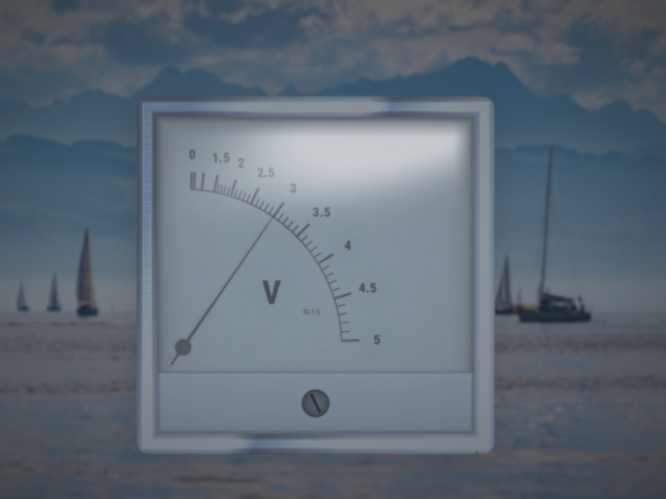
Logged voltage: 3 V
